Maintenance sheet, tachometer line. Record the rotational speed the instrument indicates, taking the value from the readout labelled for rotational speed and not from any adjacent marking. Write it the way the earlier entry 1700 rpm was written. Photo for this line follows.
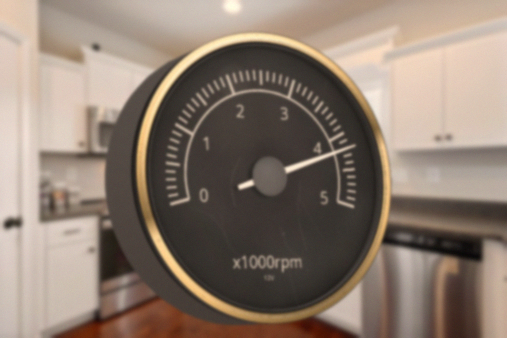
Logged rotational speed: 4200 rpm
